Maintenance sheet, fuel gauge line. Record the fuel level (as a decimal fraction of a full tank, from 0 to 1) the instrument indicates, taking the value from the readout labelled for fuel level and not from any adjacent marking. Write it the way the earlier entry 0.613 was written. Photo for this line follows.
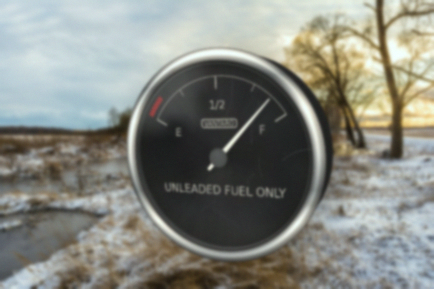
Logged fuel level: 0.875
